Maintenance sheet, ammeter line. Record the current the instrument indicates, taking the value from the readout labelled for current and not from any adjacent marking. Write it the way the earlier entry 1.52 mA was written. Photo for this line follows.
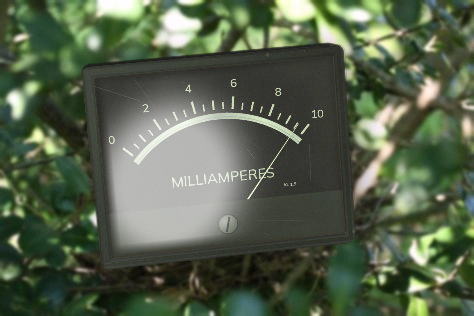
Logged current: 9.5 mA
